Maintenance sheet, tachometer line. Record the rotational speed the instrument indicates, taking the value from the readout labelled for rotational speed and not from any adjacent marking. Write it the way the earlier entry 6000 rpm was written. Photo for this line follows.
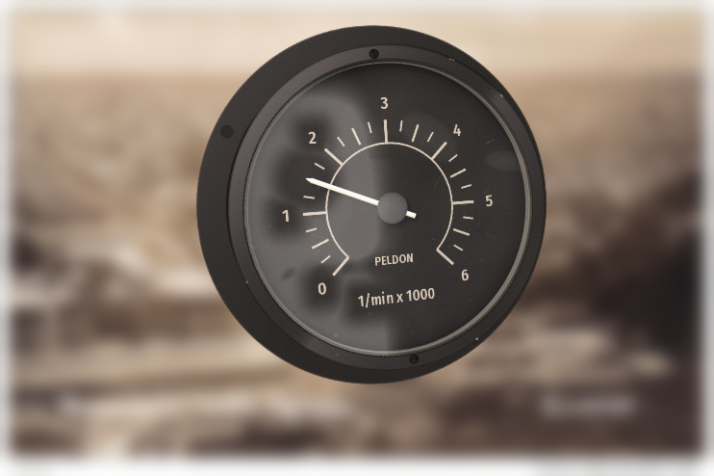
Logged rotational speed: 1500 rpm
